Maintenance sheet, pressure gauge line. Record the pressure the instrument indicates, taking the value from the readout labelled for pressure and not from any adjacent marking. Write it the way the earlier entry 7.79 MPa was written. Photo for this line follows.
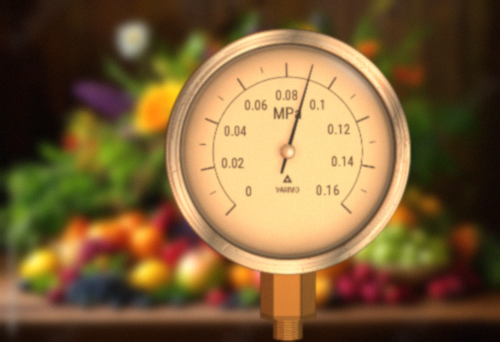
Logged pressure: 0.09 MPa
